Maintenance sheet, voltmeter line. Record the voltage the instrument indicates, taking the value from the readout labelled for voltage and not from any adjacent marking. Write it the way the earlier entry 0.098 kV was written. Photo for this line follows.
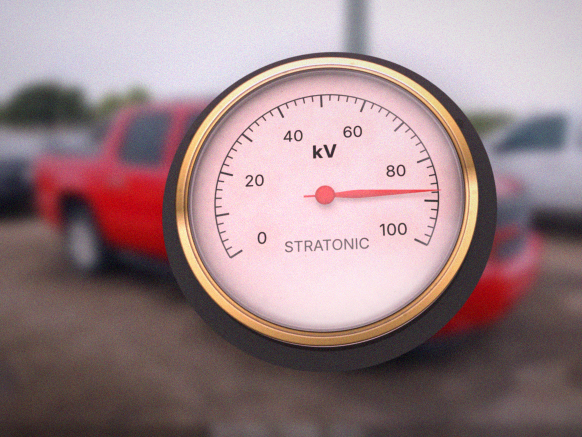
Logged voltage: 88 kV
